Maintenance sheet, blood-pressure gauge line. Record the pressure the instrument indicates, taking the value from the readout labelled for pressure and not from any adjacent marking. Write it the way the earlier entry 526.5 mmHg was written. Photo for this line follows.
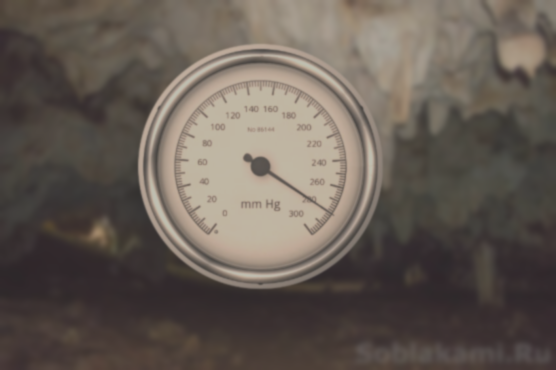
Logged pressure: 280 mmHg
